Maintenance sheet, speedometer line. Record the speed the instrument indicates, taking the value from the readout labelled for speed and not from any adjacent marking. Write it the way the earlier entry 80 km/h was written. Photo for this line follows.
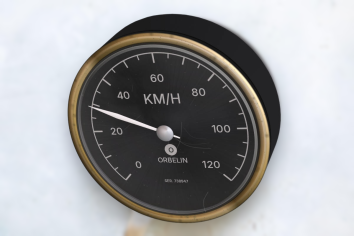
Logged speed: 30 km/h
